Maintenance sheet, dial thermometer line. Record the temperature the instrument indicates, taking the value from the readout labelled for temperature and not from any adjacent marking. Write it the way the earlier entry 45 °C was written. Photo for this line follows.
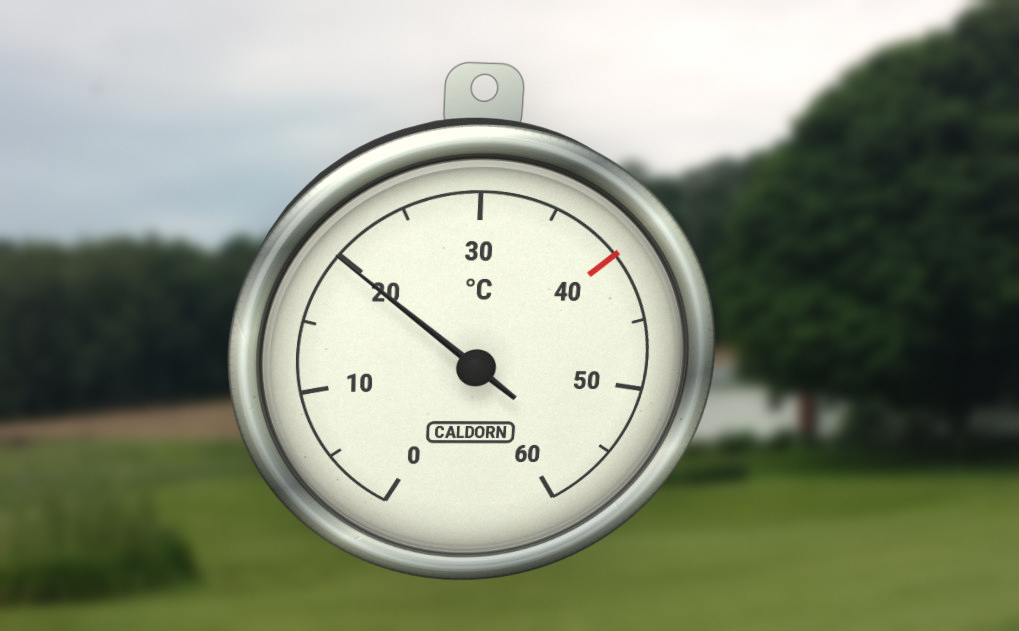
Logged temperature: 20 °C
